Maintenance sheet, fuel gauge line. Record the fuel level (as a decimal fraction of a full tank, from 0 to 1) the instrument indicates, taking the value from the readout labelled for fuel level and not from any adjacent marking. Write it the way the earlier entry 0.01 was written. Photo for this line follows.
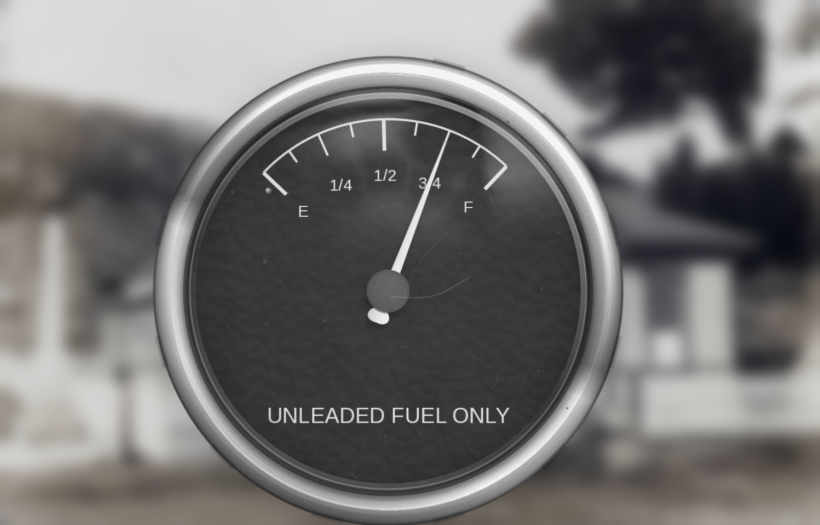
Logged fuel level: 0.75
